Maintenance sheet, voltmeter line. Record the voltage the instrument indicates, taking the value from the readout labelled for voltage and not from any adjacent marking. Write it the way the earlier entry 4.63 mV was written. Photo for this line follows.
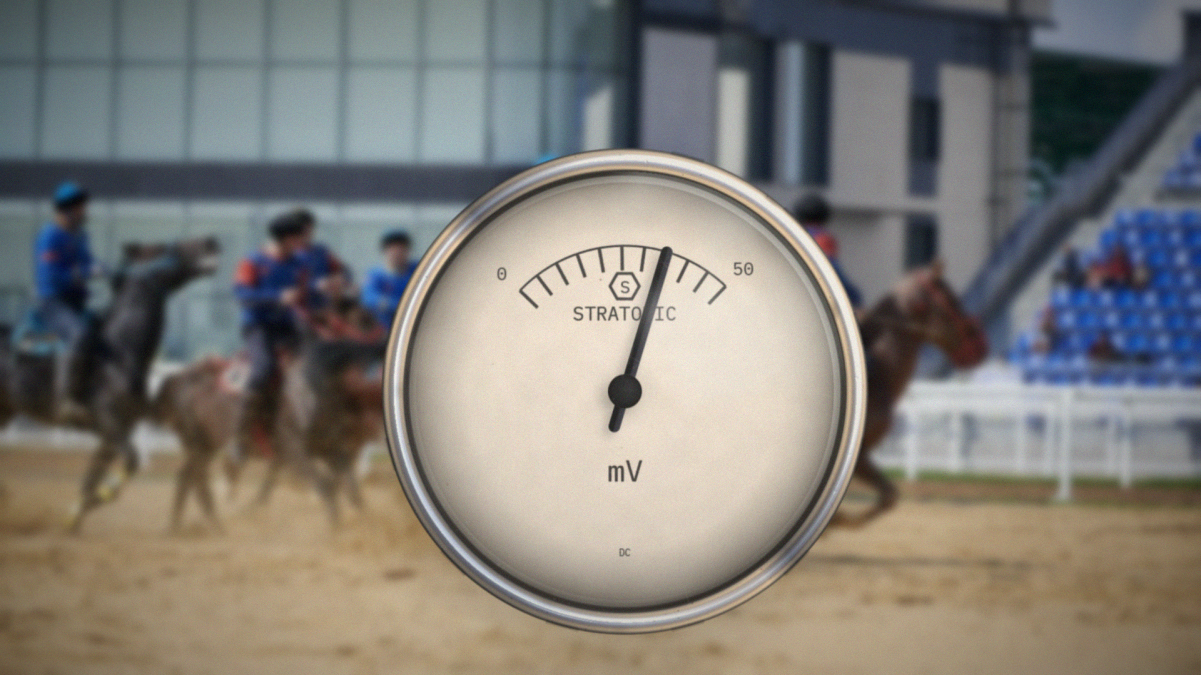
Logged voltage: 35 mV
